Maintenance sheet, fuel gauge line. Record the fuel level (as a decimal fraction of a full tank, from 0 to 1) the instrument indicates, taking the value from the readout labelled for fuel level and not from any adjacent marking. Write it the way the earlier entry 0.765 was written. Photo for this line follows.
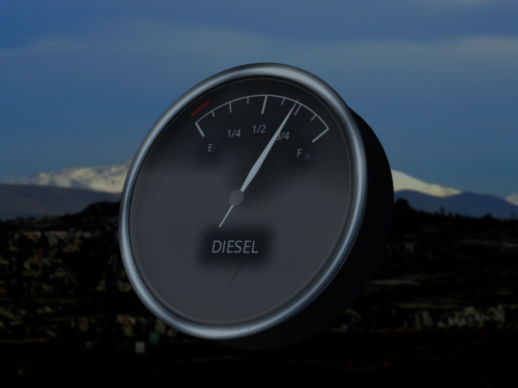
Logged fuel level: 0.75
